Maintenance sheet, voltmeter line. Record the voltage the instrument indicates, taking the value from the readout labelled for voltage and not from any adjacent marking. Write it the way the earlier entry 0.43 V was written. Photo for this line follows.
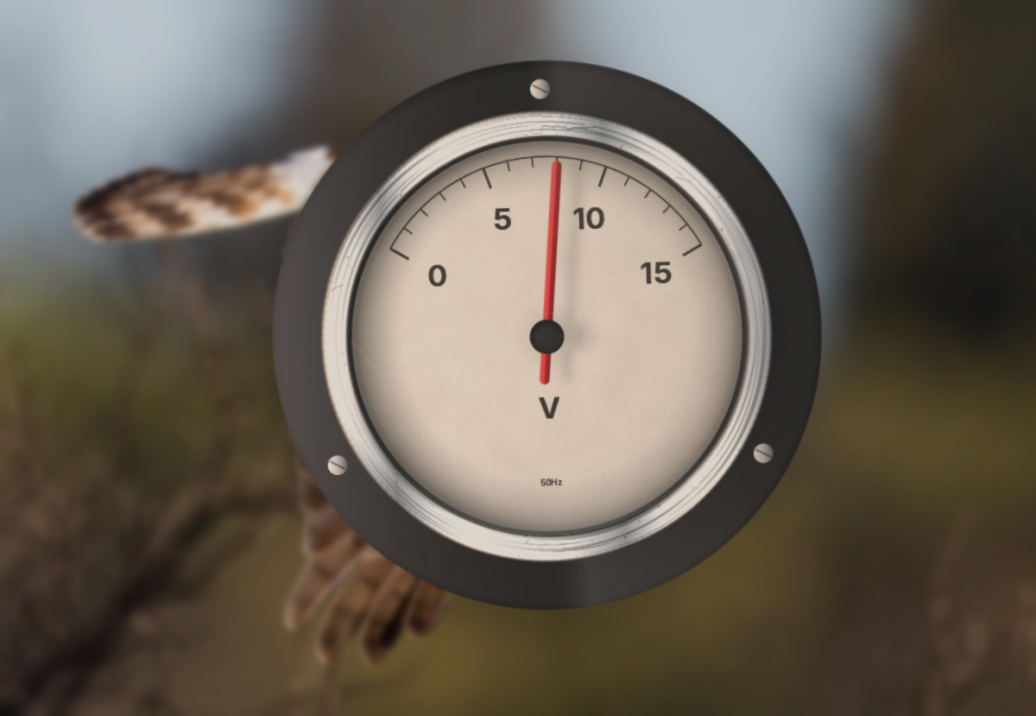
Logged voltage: 8 V
